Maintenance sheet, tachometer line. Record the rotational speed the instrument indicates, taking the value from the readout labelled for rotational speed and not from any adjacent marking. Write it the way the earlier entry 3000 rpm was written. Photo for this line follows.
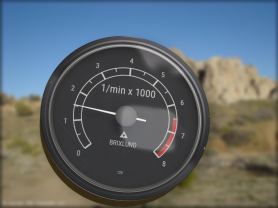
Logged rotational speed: 1500 rpm
